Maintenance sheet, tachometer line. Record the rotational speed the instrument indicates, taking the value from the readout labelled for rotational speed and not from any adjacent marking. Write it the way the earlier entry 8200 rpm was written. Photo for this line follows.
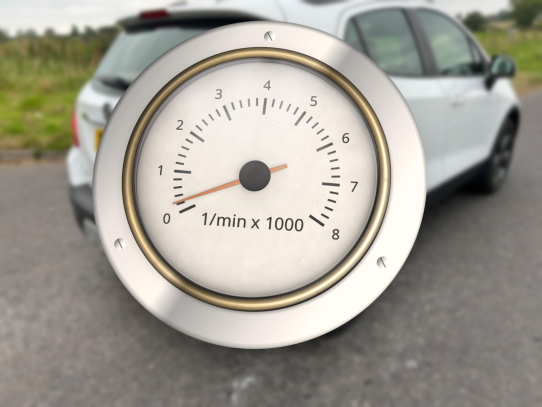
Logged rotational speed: 200 rpm
